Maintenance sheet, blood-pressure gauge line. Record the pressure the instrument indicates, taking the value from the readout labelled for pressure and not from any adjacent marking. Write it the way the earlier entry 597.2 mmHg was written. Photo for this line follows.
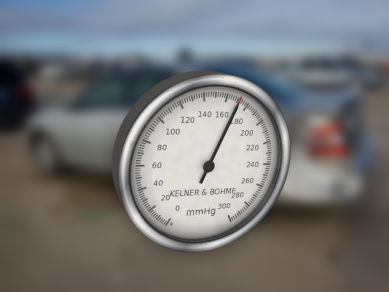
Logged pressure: 170 mmHg
